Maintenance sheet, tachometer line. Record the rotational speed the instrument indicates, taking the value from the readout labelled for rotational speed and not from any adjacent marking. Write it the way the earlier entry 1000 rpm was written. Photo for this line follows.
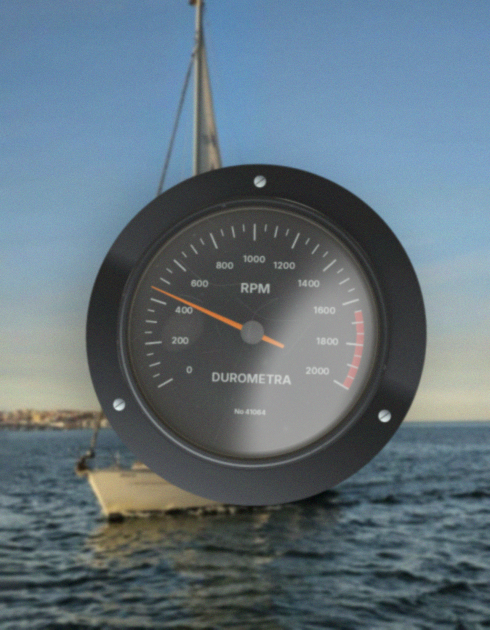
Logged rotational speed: 450 rpm
